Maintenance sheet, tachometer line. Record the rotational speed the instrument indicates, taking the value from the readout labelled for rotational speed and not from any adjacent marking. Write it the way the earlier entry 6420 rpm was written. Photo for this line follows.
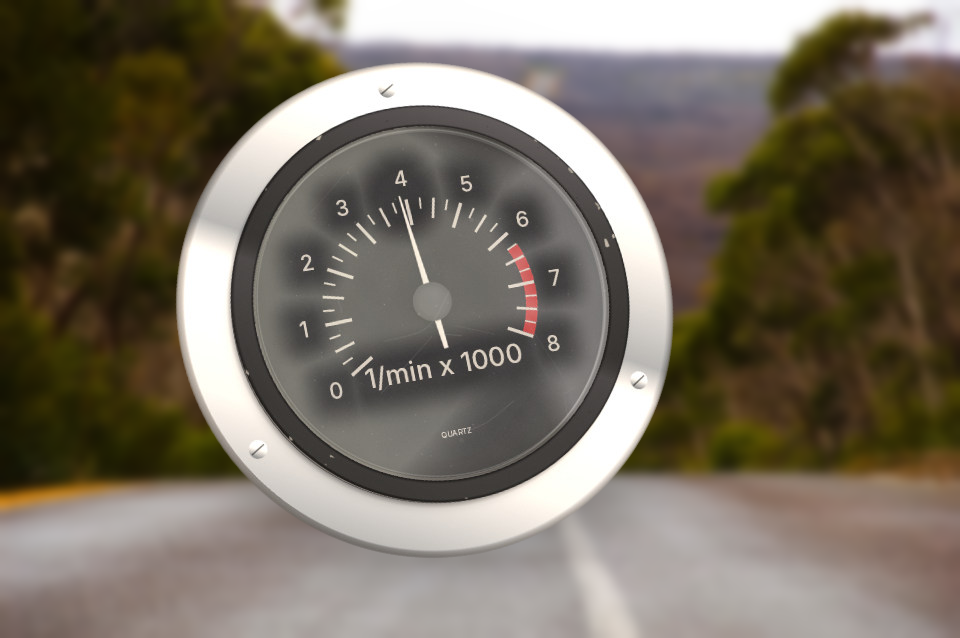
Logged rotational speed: 3875 rpm
